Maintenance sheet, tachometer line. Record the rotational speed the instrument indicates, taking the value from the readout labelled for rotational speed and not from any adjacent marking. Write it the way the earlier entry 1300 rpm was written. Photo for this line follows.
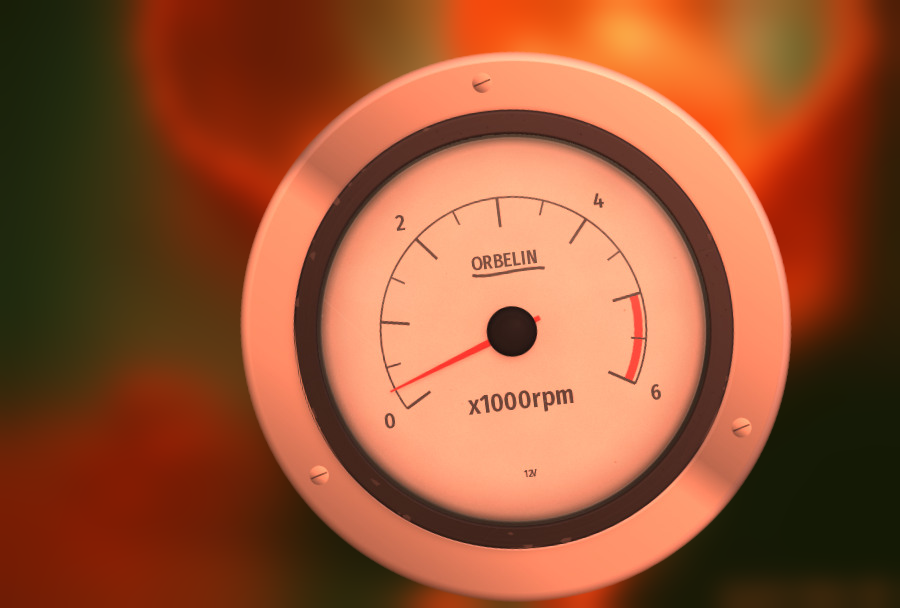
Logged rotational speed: 250 rpm
